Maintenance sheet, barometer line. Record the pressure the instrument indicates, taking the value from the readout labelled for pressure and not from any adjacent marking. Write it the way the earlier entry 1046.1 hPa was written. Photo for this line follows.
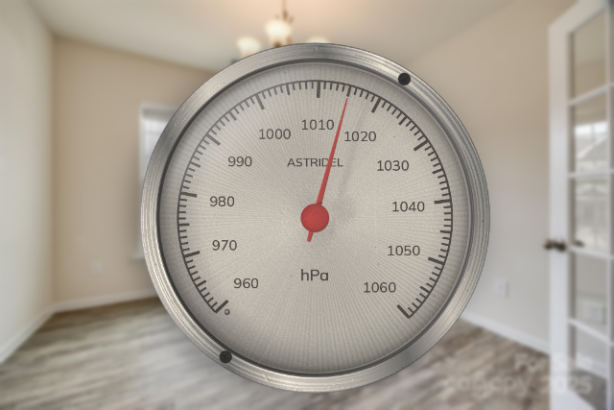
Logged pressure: 1015 hPa
